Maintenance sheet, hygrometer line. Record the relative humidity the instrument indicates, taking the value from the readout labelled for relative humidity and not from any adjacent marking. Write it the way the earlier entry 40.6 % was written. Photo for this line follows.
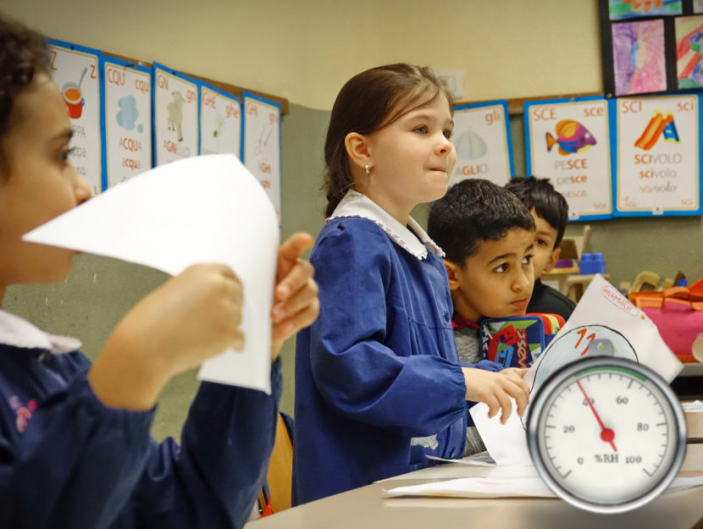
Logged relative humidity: 40 %
